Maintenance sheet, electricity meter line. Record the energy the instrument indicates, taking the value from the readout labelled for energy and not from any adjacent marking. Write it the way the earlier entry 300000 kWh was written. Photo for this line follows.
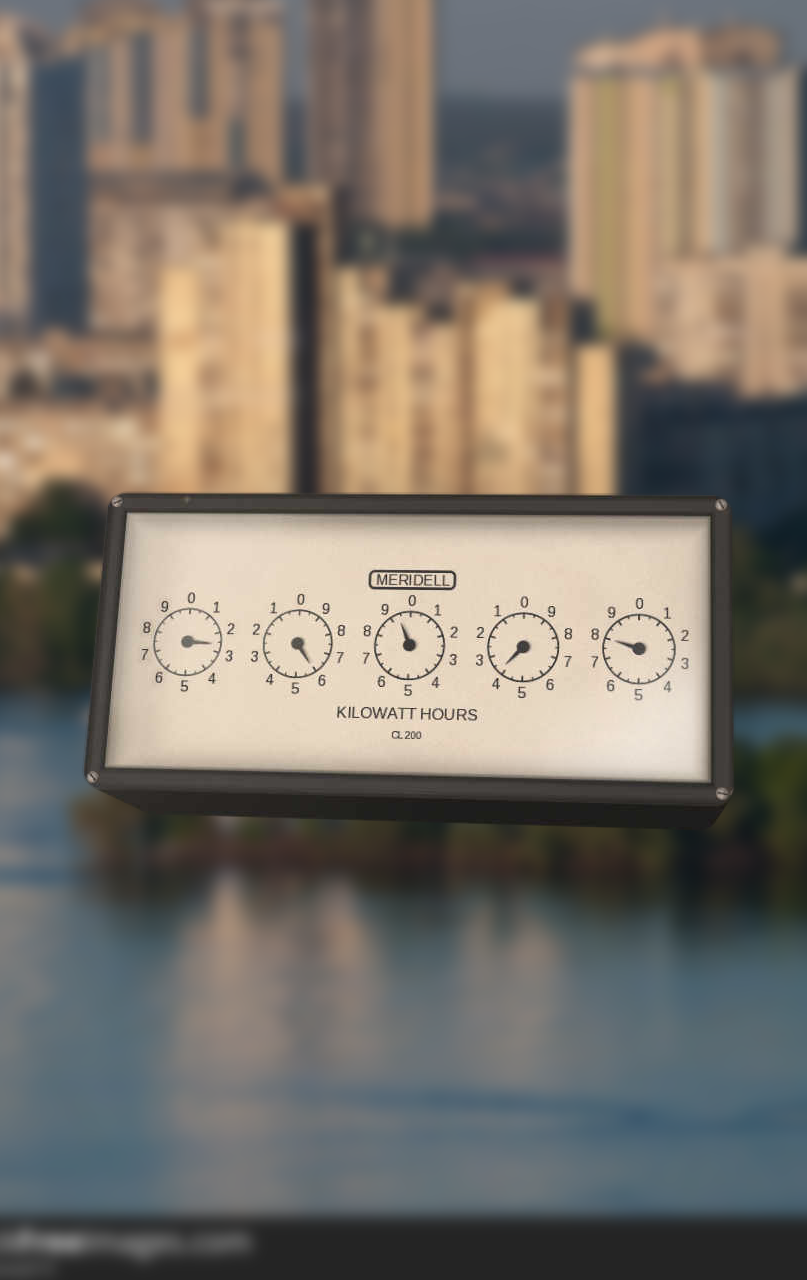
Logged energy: 25938 kWh
